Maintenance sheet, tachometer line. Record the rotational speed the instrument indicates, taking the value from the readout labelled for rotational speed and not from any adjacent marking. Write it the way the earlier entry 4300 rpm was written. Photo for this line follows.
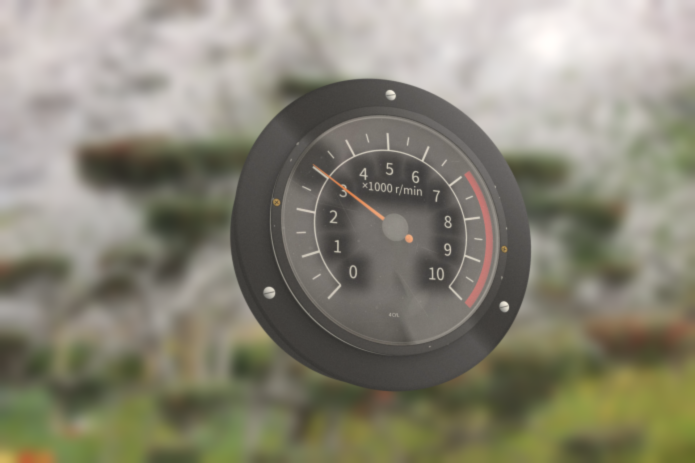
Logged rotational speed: 3000 rpm
